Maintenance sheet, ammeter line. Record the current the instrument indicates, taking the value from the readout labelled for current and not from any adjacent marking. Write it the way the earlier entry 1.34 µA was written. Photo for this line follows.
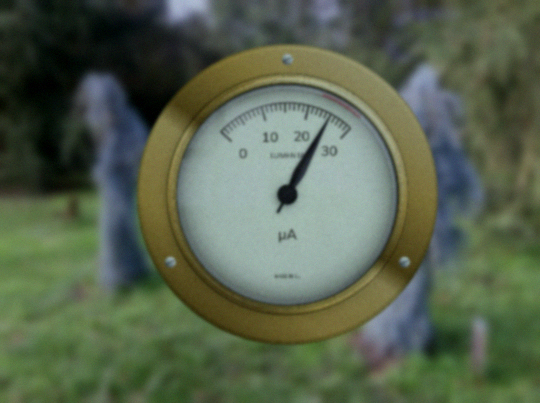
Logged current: 25 µA
